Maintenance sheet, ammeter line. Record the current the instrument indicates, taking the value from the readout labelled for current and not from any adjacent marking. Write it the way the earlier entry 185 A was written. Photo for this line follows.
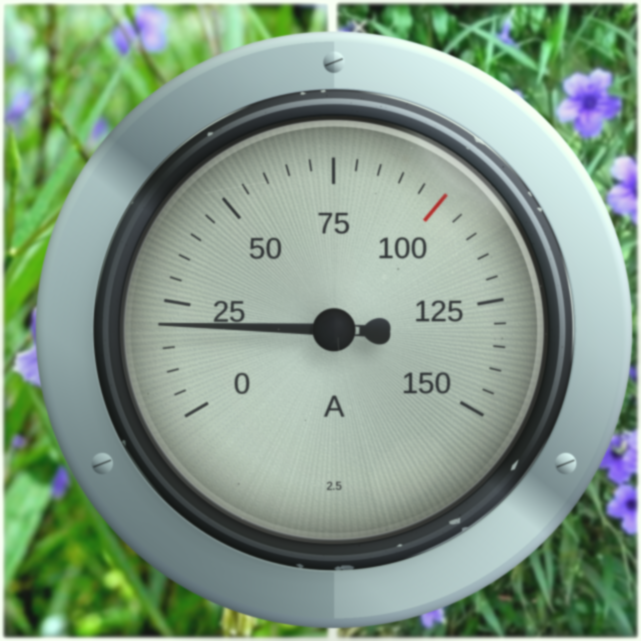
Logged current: 20 A
